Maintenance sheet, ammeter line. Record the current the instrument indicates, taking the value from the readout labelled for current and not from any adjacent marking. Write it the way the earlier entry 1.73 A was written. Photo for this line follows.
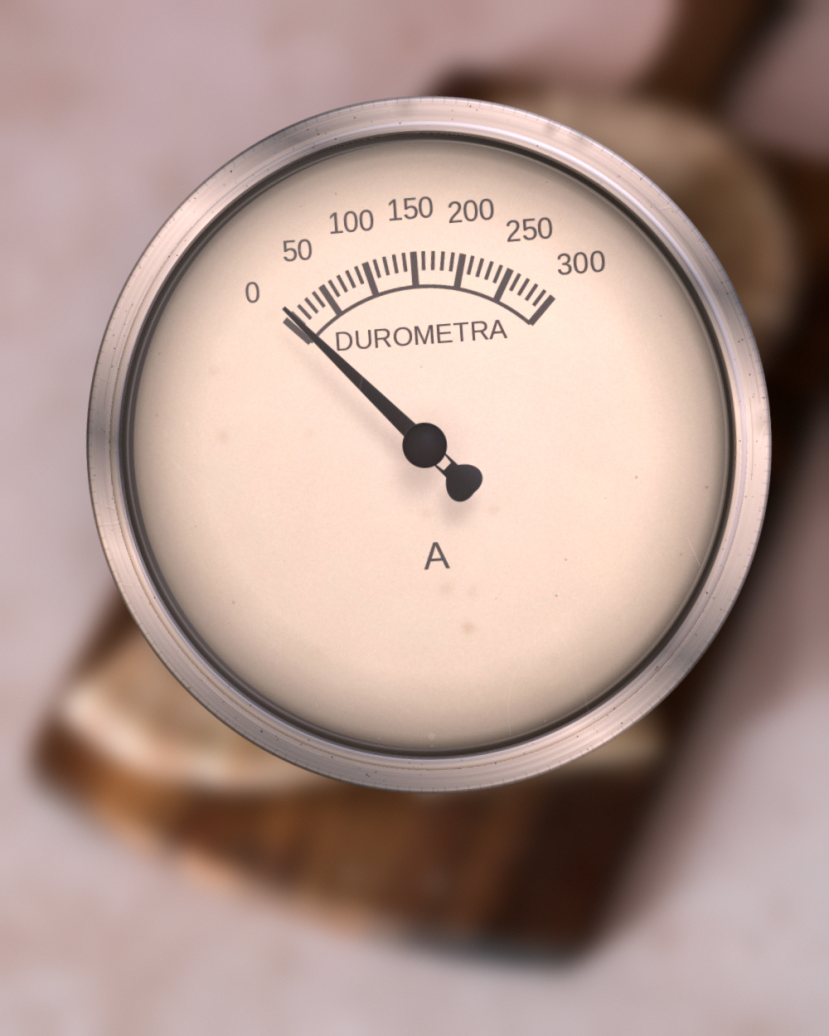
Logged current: 10 A
